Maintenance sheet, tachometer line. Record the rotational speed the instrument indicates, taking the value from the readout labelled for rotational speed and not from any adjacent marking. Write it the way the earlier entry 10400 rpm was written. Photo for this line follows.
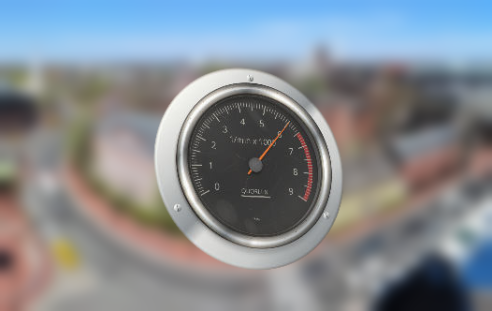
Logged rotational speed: 6000 rpm
